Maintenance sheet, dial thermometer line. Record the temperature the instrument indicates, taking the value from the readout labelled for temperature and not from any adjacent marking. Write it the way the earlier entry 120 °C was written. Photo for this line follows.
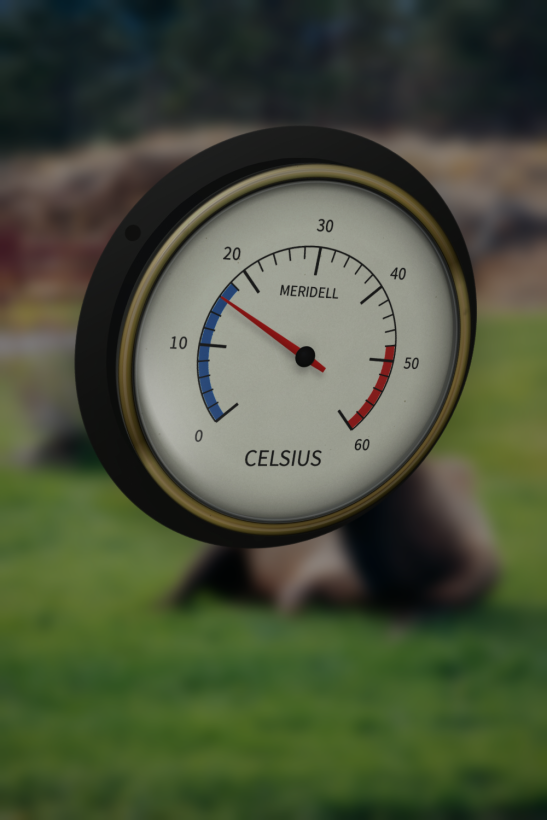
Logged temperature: 16 °C
